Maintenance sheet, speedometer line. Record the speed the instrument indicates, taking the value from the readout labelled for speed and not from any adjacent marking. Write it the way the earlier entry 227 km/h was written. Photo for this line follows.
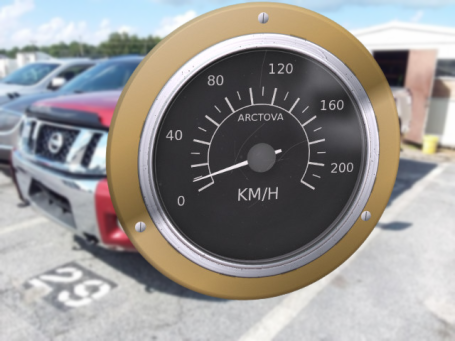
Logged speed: 10 km/h
